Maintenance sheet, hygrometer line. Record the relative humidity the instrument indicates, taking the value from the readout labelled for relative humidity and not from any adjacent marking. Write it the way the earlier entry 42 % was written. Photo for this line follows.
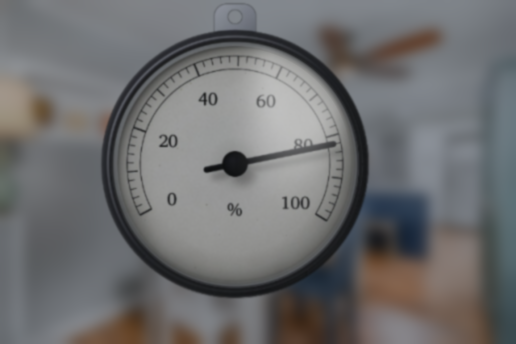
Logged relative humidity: 82 %
